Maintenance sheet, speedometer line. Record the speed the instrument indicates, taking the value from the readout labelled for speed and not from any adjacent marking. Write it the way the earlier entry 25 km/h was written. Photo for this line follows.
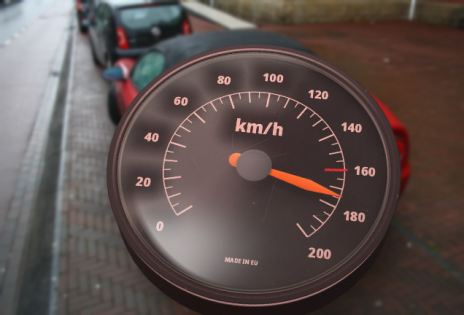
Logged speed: 175 km/h
